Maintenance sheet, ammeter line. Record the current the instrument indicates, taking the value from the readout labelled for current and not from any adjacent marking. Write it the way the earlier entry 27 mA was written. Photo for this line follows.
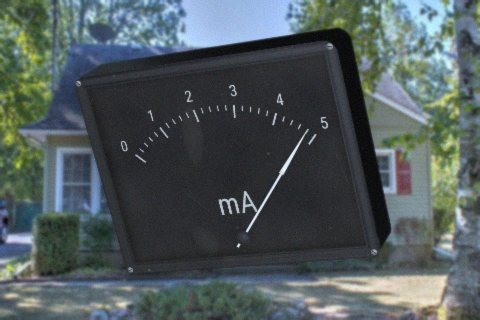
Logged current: 4.8 mA
